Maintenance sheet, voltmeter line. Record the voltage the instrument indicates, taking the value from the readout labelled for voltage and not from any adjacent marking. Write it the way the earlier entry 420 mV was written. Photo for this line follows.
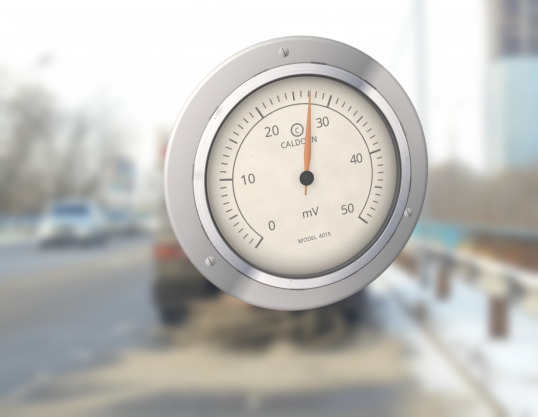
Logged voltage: 27 mV
